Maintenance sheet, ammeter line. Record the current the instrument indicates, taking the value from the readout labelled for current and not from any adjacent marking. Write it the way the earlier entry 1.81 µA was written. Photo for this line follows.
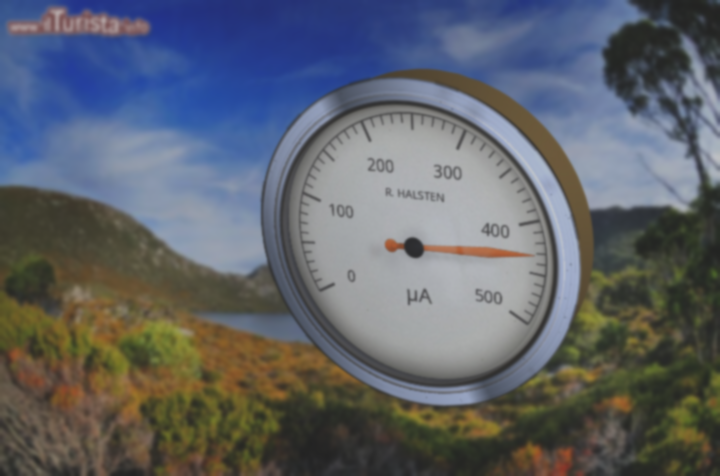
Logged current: 430 µA
